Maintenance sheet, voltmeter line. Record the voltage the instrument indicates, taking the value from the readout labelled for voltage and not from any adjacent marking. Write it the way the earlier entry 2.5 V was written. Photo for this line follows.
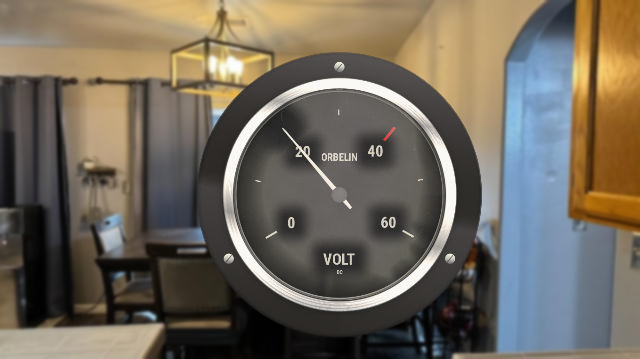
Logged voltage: 20 V
